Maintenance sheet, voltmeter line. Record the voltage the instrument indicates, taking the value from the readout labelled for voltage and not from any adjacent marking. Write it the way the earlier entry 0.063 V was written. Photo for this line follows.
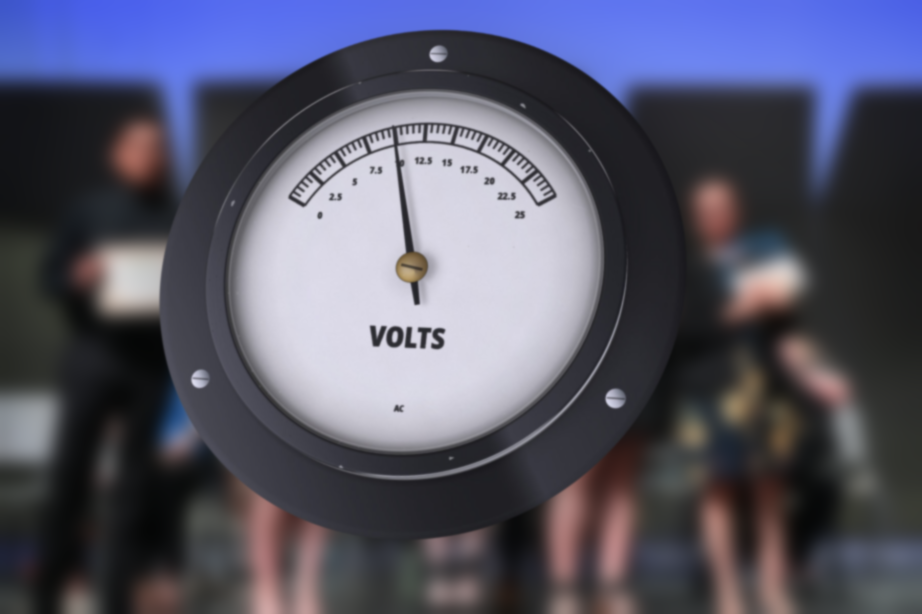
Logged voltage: 10 V
